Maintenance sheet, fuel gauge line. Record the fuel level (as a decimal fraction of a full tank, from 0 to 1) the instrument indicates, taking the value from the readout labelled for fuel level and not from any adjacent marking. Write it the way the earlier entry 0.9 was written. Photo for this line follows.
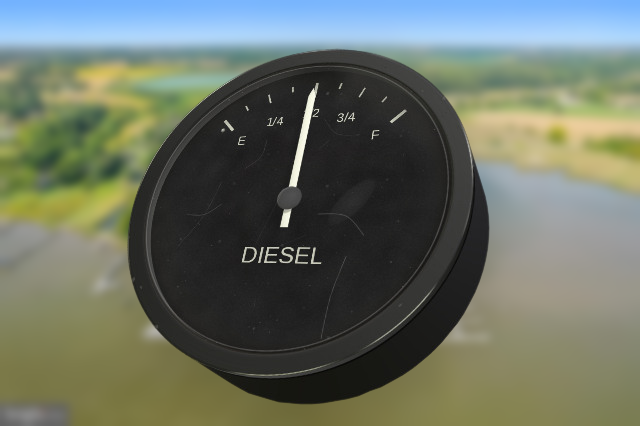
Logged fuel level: 0.5
